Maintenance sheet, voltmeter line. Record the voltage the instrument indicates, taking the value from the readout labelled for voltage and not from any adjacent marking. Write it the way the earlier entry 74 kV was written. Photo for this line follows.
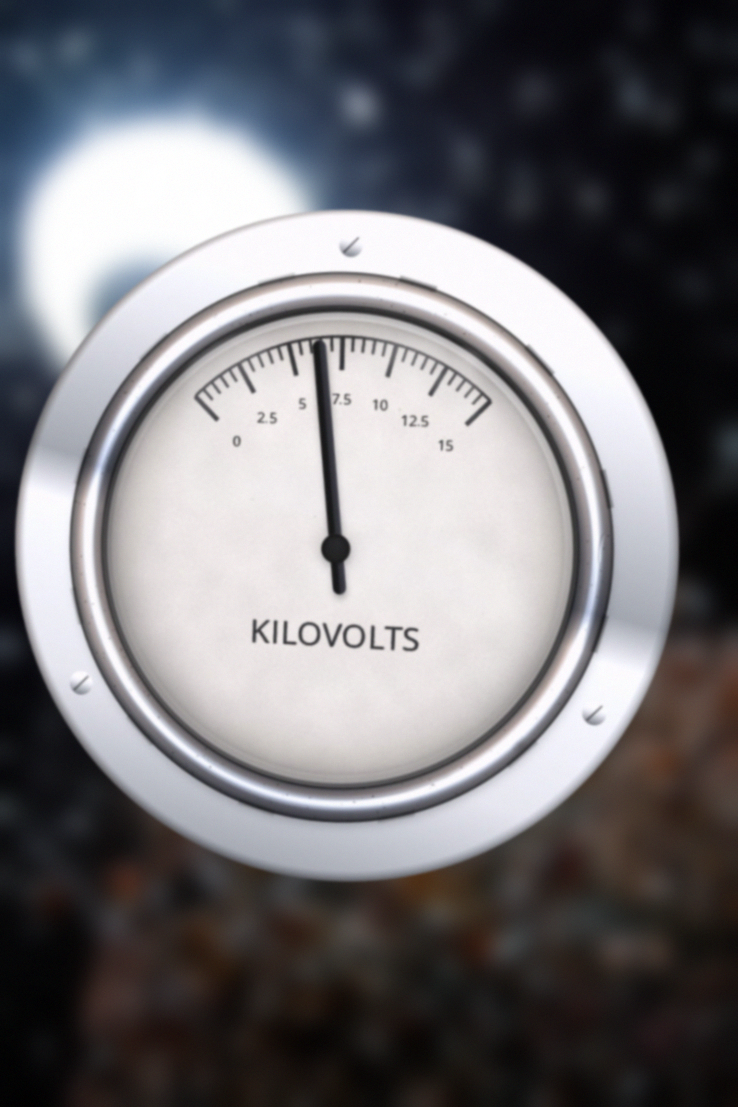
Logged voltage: 6.5 kV
